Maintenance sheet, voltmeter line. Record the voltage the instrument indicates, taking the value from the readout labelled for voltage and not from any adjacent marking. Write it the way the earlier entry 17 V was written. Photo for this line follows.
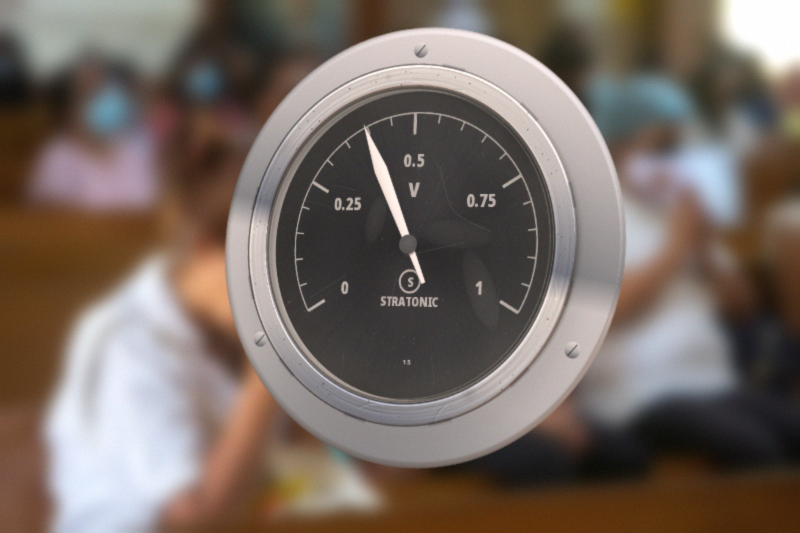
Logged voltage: 0.4 V
